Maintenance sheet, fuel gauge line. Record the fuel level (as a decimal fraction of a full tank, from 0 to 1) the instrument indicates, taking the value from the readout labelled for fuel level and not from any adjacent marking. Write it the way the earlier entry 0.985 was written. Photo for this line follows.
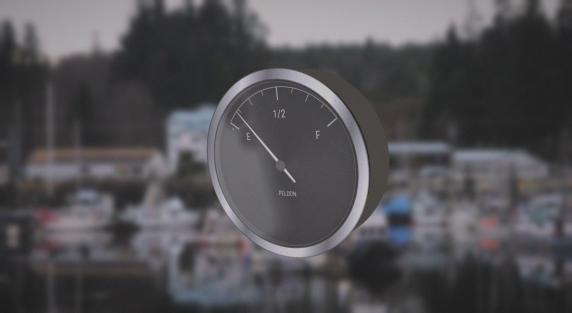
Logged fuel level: 0.125
